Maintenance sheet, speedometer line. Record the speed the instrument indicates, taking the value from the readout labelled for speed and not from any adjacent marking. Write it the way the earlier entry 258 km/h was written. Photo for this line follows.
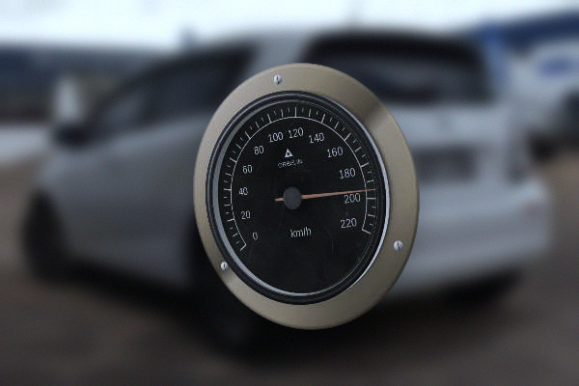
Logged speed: 195 km/h
